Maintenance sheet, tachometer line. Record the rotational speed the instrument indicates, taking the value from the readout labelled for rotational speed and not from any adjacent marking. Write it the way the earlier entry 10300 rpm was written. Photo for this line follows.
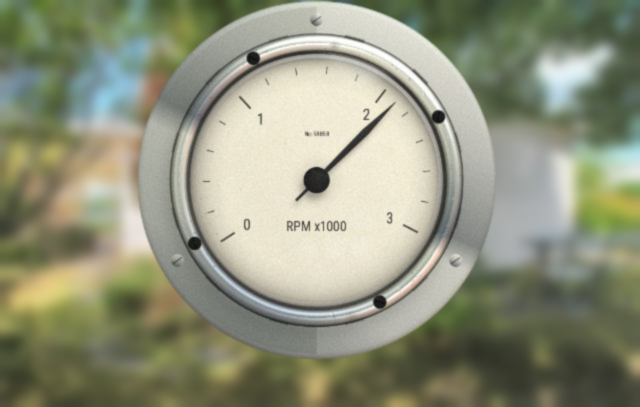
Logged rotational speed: 2100 rpm
